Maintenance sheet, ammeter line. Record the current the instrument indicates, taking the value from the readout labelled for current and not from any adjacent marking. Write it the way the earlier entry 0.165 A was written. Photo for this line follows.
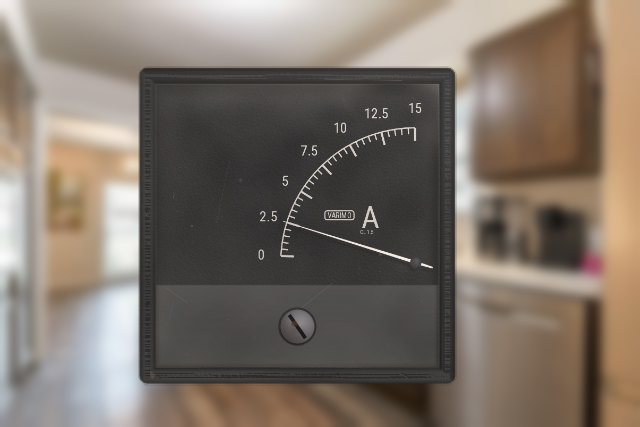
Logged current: 2.5 A
